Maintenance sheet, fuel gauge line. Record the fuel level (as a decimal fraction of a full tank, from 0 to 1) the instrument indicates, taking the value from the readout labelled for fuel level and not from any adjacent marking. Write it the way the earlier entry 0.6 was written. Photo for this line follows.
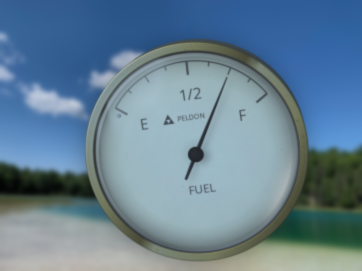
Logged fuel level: 0.75
